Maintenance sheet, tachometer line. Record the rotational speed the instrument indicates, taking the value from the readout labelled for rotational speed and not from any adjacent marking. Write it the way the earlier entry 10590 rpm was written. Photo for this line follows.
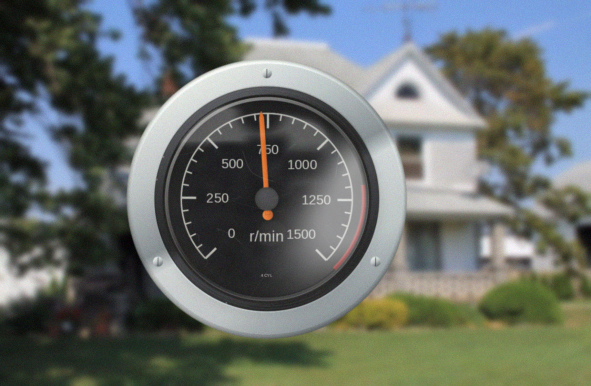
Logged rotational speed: 725 rpm
